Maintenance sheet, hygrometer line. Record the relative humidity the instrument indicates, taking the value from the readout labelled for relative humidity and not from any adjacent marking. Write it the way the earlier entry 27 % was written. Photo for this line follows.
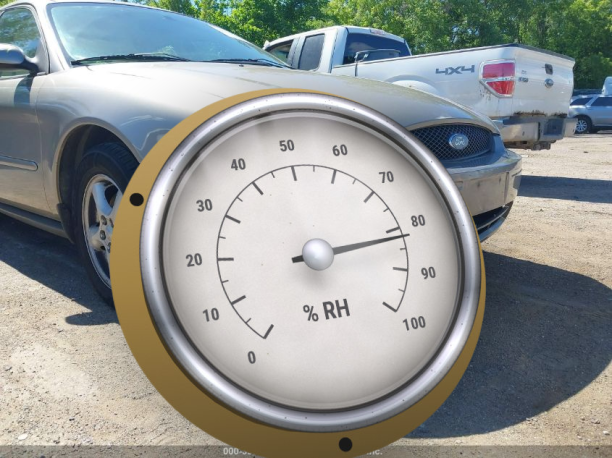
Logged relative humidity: 82.5 %
